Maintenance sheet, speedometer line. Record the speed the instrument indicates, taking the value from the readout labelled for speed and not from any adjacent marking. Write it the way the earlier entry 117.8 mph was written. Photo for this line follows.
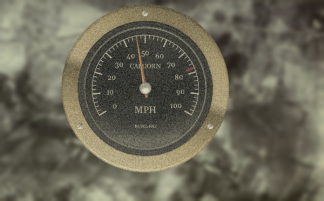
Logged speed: 46 mph
